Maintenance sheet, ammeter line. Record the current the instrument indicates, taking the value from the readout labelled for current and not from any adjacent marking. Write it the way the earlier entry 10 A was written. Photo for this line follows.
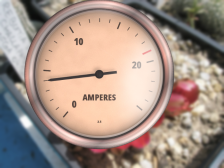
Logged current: 4 A
